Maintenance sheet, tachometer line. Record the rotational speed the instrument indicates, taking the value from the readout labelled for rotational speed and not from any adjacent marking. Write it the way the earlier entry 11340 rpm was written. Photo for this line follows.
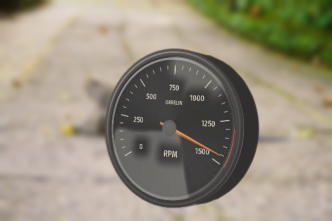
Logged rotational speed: 1450 rpm
